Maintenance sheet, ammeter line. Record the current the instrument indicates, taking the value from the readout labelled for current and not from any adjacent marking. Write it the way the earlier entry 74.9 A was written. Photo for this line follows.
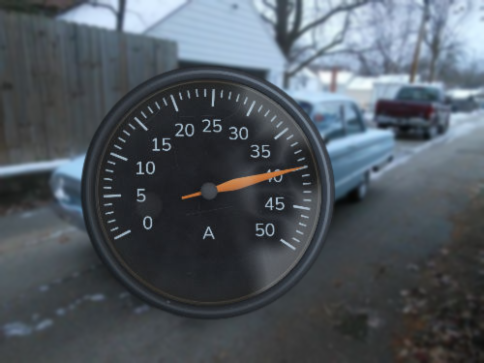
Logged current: 40 A
